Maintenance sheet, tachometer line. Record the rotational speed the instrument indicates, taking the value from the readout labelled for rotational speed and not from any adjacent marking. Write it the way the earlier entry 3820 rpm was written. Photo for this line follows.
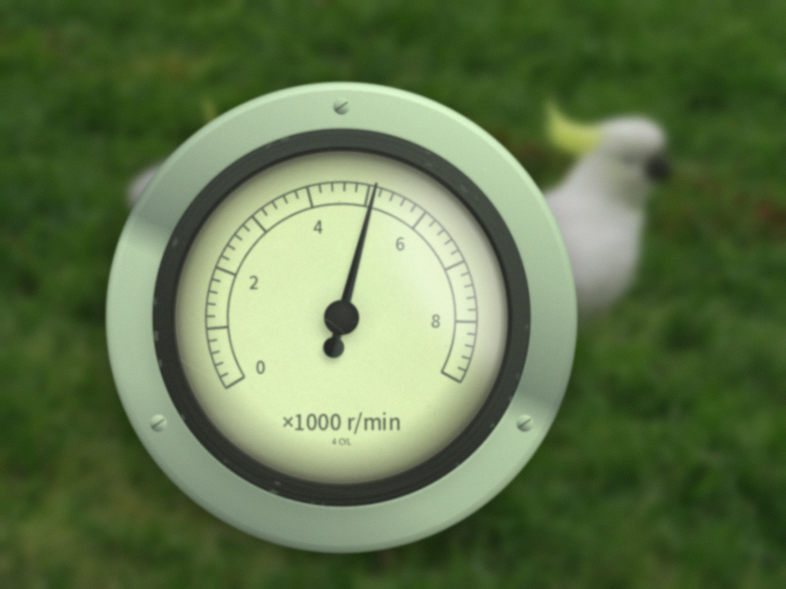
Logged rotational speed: 5100 rpm
